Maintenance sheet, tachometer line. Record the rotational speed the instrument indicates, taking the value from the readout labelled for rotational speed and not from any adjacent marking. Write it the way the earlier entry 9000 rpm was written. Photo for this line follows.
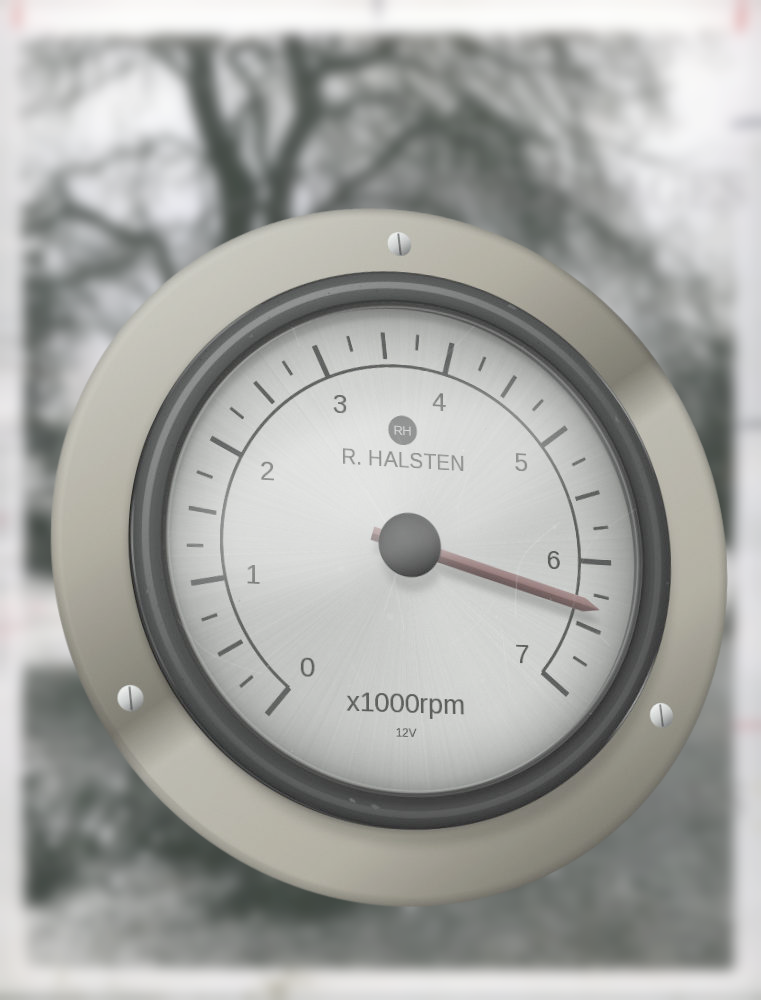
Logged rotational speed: 6375 rpm
